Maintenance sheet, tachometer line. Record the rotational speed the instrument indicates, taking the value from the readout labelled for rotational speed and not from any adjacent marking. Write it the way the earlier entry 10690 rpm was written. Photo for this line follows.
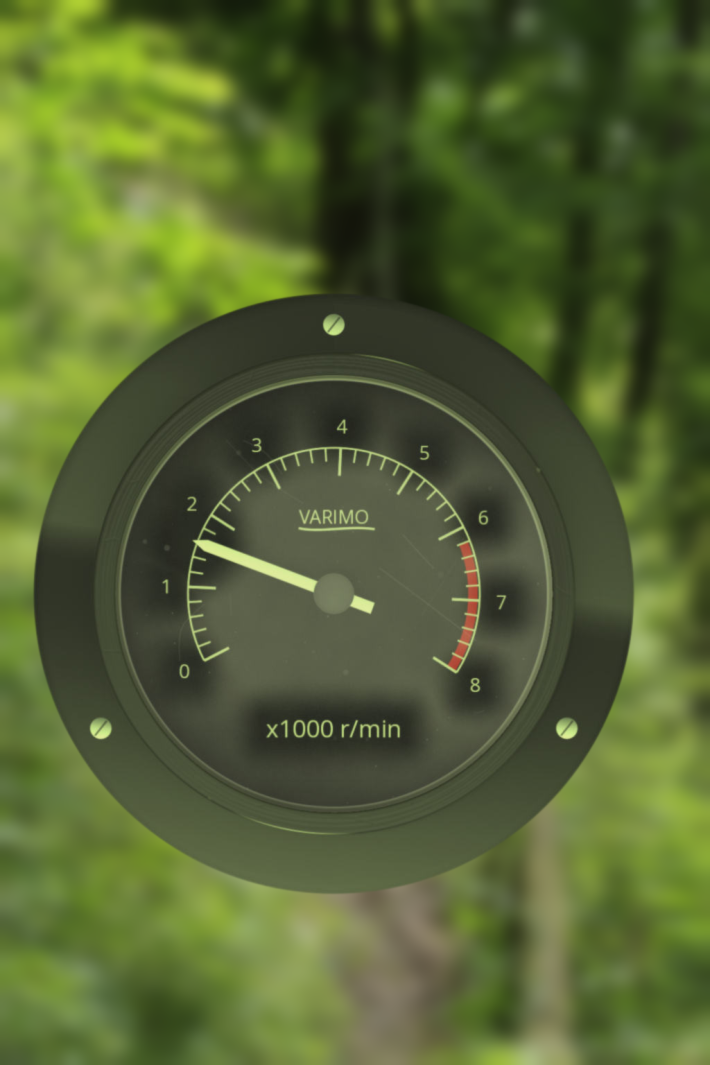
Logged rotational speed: 1600 rpm
